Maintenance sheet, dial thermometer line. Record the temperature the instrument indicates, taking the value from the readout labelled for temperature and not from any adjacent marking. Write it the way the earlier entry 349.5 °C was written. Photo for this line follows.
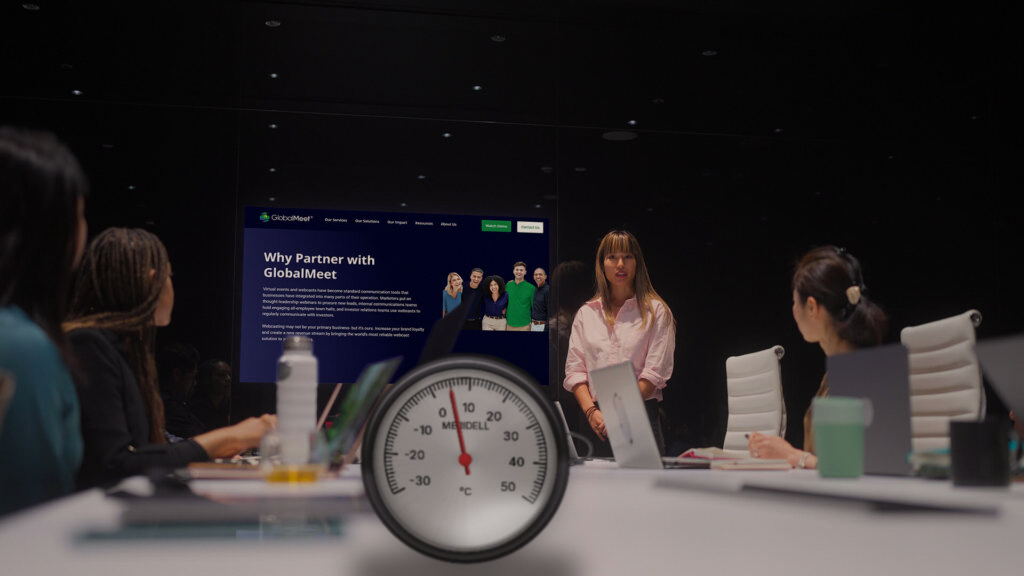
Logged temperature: 5 °C
